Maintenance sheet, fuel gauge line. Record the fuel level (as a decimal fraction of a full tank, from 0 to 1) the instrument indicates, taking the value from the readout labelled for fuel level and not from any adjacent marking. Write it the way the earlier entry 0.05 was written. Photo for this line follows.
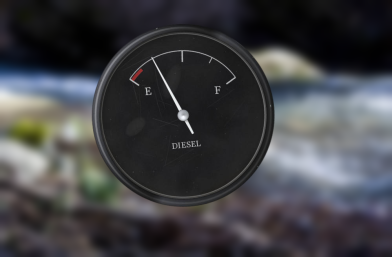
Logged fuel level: 0.25
